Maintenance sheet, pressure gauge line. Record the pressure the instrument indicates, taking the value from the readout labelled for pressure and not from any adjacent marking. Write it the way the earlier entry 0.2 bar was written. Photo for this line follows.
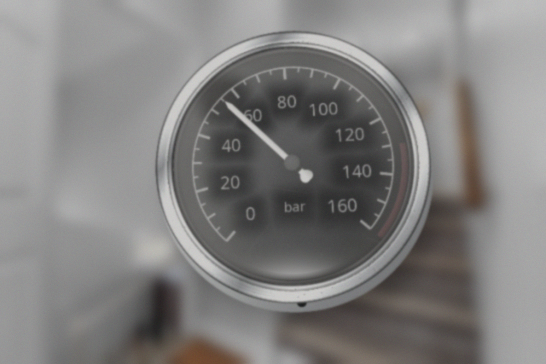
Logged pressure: 55 bar
